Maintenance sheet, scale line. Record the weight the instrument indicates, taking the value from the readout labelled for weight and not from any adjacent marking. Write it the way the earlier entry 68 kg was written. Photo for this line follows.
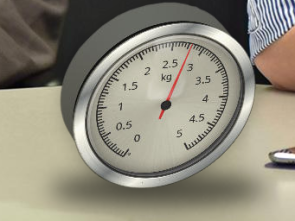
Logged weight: 2.75 kg
